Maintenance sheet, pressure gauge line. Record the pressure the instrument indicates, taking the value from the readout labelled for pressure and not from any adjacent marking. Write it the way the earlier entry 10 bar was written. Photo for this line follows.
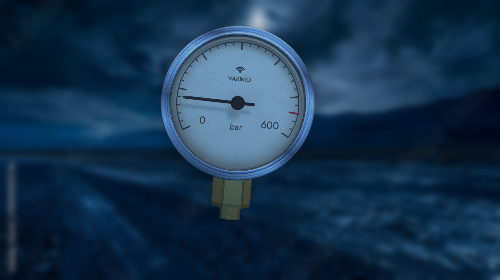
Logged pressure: 80 bar
